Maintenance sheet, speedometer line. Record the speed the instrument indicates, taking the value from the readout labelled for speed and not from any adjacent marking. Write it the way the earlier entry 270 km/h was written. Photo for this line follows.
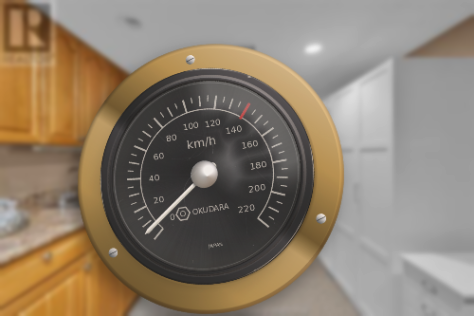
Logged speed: 5 km/h
